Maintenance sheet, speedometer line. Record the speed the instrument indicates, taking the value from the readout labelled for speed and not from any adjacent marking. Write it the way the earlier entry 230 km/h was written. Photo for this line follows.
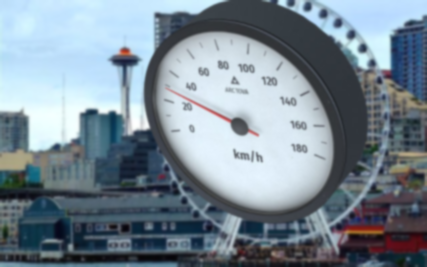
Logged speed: 30 km/h
